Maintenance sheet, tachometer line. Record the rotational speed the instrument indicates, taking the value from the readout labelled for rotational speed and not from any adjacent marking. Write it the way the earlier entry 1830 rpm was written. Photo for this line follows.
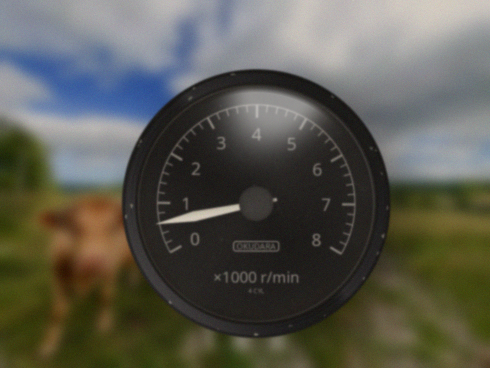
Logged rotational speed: 600 rpm
